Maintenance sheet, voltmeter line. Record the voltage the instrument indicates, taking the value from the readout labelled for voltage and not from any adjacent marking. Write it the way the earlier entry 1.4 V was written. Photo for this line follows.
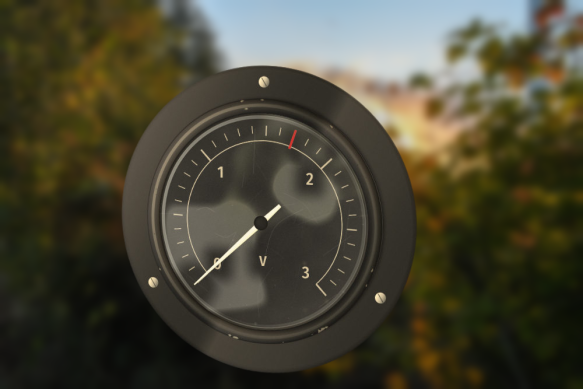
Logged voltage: 0 V
